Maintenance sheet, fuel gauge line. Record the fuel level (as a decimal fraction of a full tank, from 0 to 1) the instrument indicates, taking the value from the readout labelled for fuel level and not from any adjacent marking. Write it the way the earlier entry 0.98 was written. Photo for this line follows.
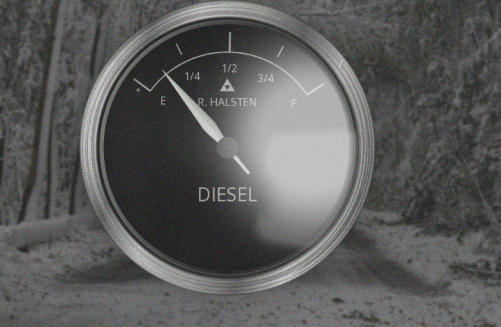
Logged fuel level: 0.125
